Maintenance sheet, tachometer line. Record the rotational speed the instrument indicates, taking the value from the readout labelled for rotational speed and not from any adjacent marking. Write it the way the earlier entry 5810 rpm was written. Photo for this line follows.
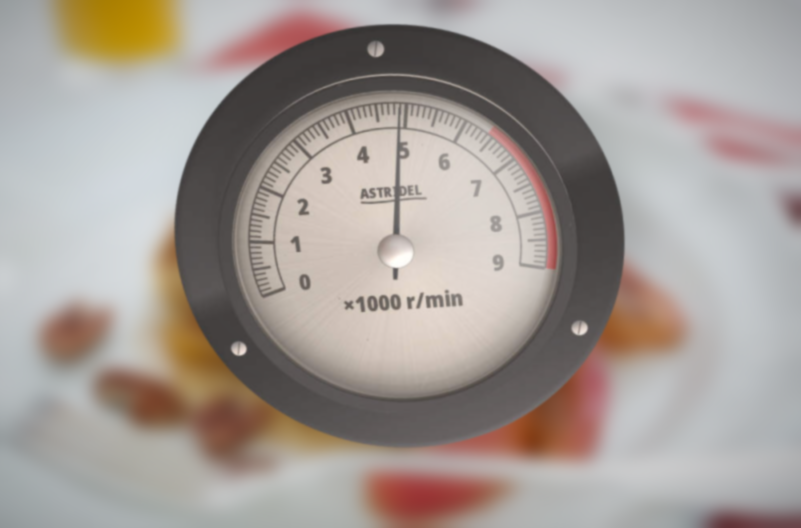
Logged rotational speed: 4900 rpm
